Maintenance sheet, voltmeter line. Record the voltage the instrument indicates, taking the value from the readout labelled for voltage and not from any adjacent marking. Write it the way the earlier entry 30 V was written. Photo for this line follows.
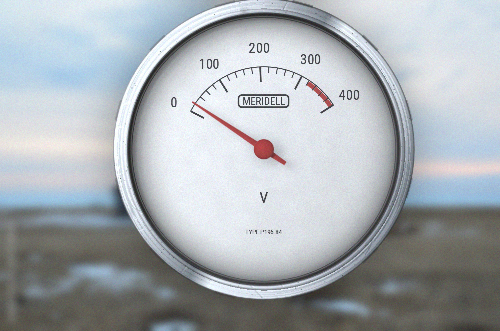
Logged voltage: 20 V
